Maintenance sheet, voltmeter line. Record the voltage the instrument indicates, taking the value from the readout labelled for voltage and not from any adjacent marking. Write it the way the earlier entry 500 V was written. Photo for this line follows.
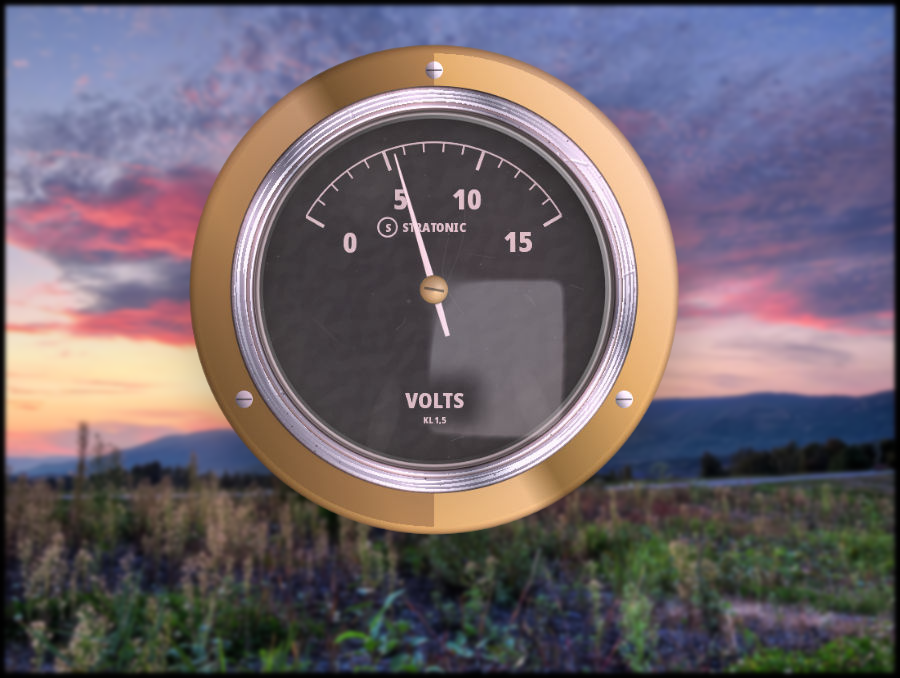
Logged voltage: 5.5 V
